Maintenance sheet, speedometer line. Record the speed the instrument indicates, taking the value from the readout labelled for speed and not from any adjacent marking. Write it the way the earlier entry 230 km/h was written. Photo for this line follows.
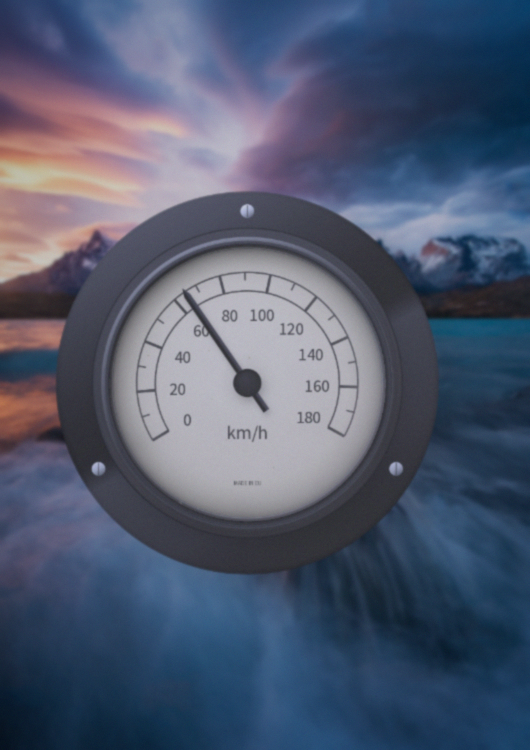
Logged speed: 65 km/h
